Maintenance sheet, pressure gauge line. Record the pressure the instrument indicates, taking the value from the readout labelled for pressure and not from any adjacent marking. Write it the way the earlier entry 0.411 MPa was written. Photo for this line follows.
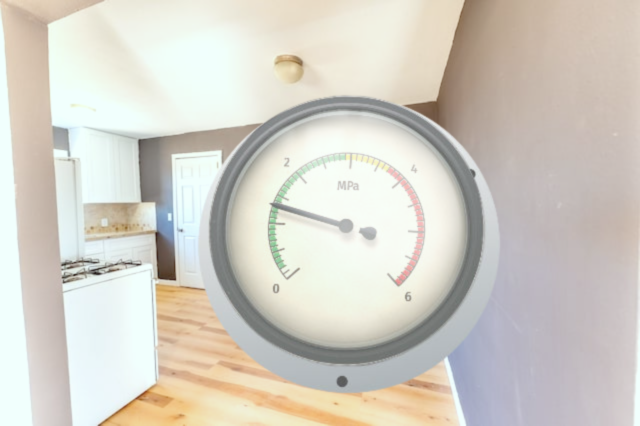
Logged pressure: 1.3 MPa
